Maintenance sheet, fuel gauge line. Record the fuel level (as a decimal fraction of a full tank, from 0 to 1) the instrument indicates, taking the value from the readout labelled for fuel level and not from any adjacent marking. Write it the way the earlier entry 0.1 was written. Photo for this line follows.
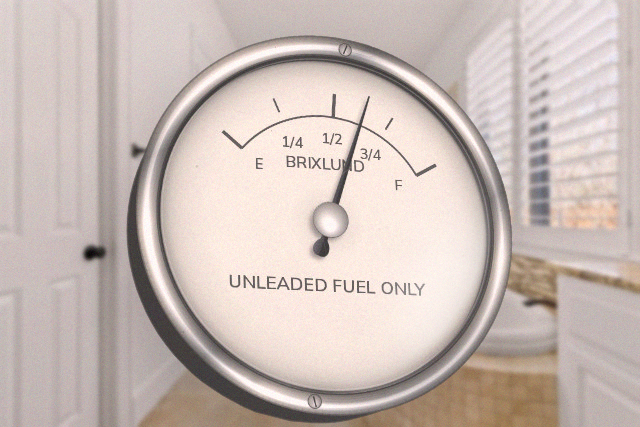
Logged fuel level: 0.625
